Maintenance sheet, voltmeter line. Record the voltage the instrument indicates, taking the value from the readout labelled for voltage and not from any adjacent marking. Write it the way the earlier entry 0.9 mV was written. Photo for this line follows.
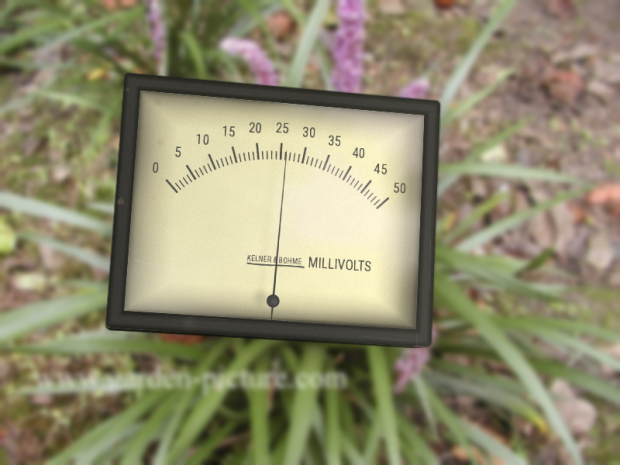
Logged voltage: 26 mV
